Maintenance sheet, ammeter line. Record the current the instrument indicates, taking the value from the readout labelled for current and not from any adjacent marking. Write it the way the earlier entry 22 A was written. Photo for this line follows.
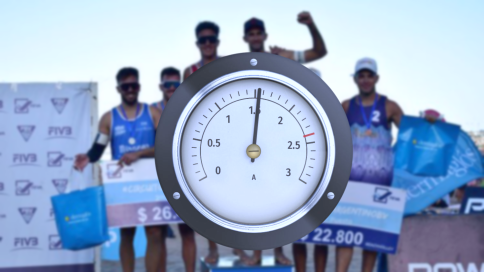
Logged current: 1.55 A
